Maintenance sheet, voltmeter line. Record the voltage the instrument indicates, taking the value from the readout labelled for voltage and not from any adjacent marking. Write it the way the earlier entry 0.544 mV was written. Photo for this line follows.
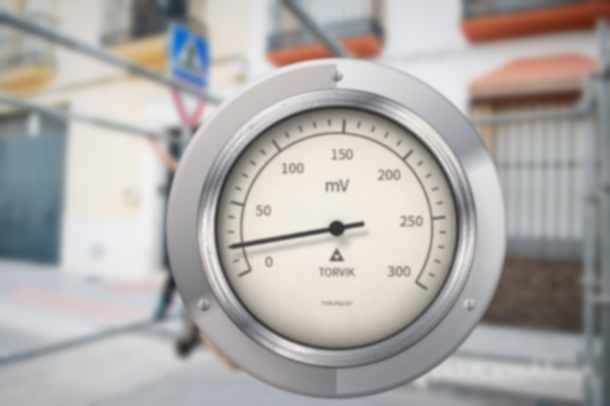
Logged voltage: 20 mV
